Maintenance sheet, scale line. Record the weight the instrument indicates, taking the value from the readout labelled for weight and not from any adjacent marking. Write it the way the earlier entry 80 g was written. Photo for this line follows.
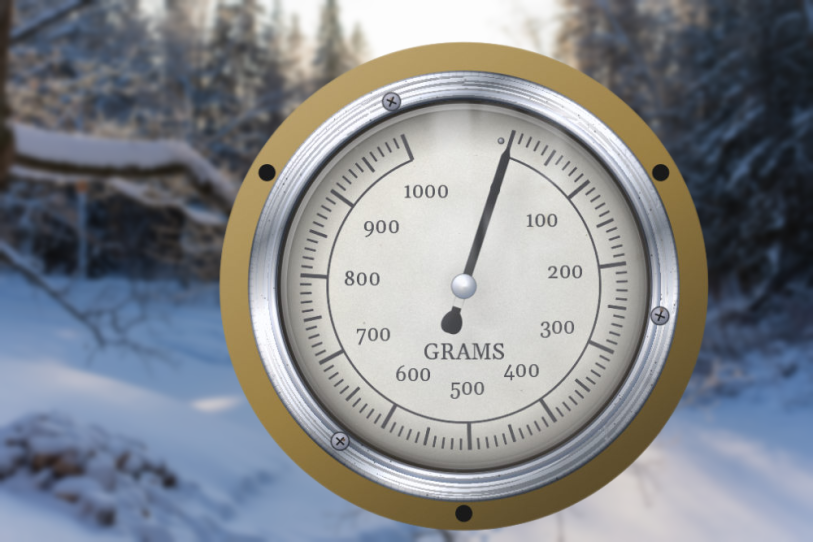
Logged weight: 0 g
